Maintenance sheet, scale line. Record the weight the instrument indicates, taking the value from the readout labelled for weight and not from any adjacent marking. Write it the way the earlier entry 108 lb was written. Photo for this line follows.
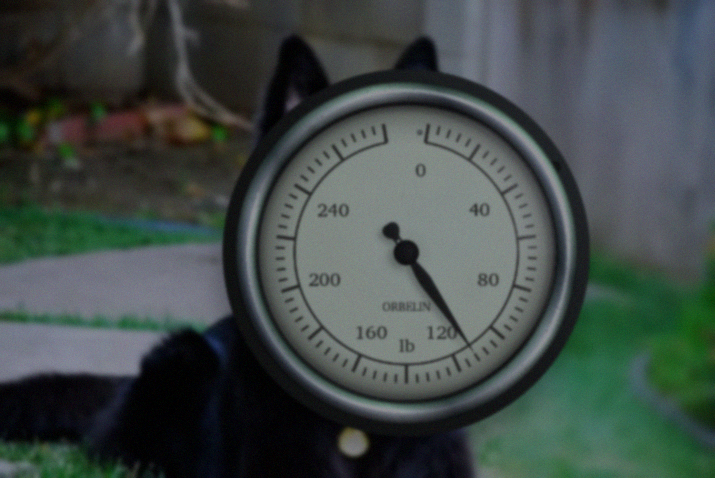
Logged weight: 112 lb
